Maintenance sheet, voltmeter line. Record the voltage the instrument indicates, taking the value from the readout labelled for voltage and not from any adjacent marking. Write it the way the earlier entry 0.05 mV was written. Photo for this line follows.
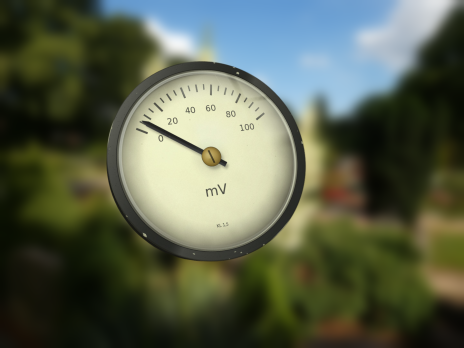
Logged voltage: 5 mV
